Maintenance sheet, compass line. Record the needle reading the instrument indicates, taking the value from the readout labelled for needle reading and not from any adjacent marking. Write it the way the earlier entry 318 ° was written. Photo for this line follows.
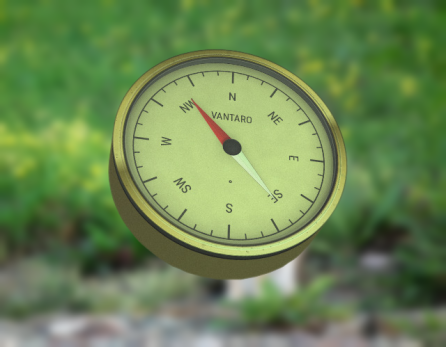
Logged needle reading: 320 °
